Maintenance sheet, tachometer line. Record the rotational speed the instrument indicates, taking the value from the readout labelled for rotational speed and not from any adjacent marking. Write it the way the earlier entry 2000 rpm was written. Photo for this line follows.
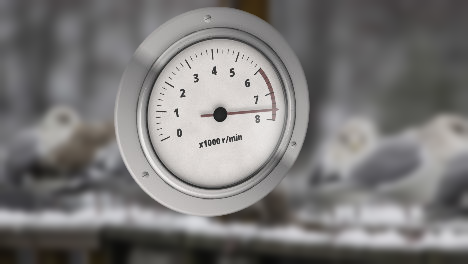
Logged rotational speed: 7600 rpm
